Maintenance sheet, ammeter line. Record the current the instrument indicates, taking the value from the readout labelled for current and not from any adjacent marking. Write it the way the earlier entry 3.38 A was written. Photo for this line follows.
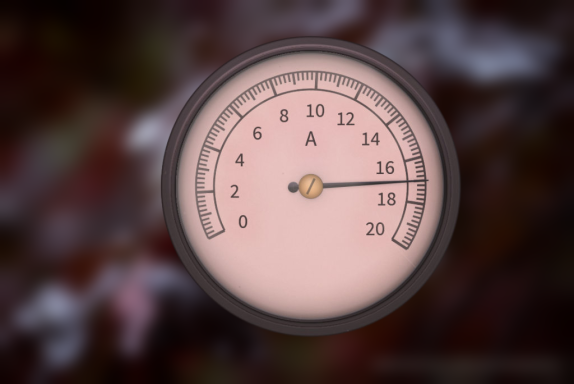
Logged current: 17 A
